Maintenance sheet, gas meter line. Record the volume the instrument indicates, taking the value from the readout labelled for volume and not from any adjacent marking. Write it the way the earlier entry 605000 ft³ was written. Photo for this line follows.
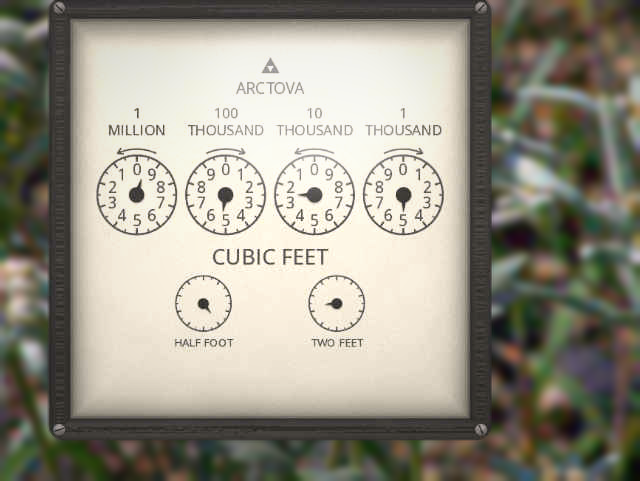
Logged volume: 952500 ft³
